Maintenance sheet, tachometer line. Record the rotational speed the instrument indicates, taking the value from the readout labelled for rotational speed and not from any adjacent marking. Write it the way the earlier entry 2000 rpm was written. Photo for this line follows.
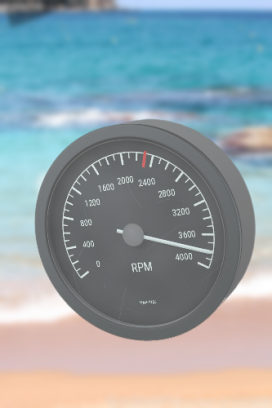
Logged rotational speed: 3800 rpm
